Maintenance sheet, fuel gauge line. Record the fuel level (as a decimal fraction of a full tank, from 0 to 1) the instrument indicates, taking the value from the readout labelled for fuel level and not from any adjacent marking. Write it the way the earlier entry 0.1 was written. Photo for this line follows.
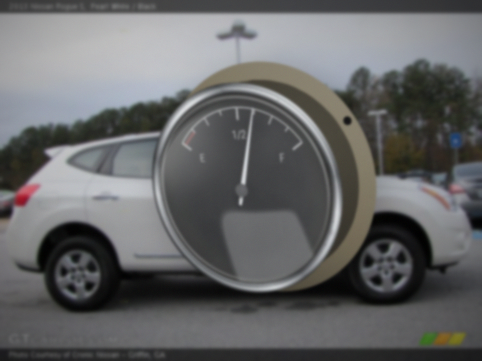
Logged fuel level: 0.625
